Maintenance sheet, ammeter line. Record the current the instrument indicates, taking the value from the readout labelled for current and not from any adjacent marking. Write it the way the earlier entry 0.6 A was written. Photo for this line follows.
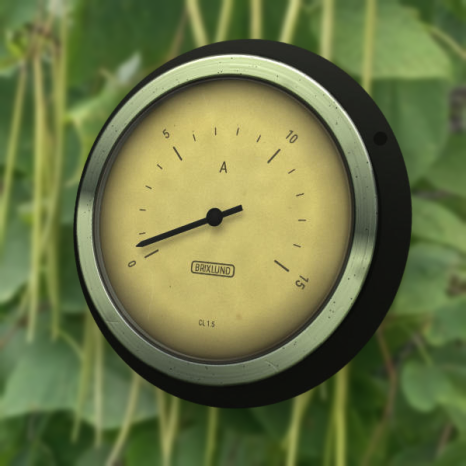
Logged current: 0.5 A
